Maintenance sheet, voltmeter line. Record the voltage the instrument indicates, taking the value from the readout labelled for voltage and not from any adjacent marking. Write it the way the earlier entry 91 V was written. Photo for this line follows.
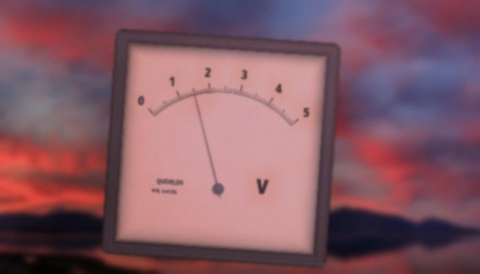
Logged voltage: 1.5 V
